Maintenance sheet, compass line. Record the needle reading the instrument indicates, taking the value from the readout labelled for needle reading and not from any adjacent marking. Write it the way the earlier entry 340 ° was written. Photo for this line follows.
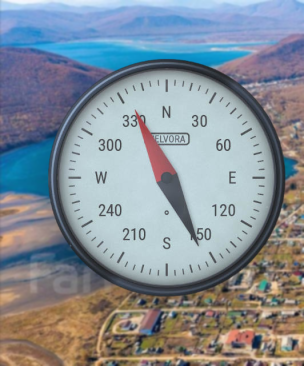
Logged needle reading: 335 °
